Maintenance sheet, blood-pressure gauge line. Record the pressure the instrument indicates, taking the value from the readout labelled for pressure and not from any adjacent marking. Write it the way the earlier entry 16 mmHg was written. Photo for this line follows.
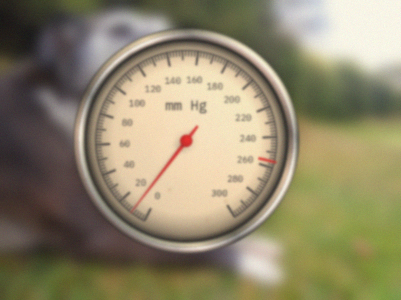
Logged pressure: 10 mmHg
